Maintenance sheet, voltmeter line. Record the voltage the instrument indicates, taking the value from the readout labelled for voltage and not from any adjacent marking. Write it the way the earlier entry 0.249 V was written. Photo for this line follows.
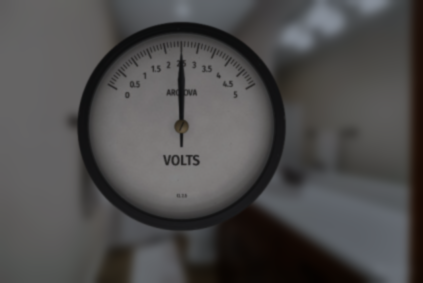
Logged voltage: 2.5 V
